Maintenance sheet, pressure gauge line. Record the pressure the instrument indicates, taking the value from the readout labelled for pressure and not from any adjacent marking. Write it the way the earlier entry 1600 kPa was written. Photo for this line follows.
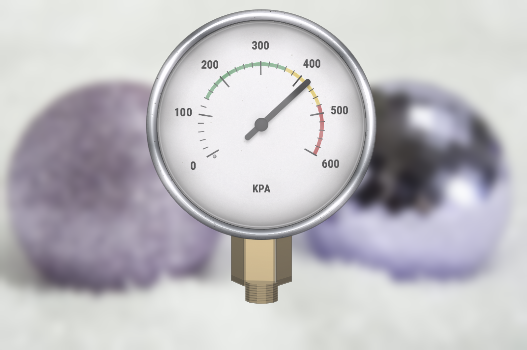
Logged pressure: 420 kPa
